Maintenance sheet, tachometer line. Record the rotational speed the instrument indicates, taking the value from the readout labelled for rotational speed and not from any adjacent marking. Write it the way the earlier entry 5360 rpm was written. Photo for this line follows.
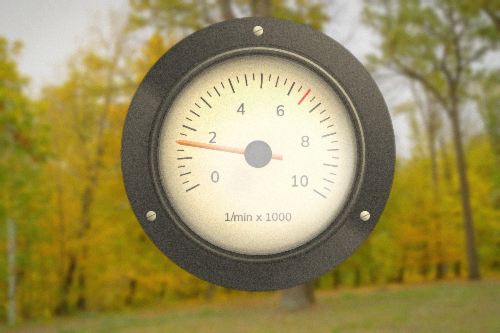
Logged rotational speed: 1500 rpm
